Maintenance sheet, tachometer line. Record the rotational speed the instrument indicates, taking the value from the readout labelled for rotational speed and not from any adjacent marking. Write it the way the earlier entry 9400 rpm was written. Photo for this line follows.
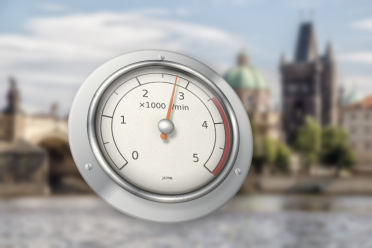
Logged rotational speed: 2750 rpm
